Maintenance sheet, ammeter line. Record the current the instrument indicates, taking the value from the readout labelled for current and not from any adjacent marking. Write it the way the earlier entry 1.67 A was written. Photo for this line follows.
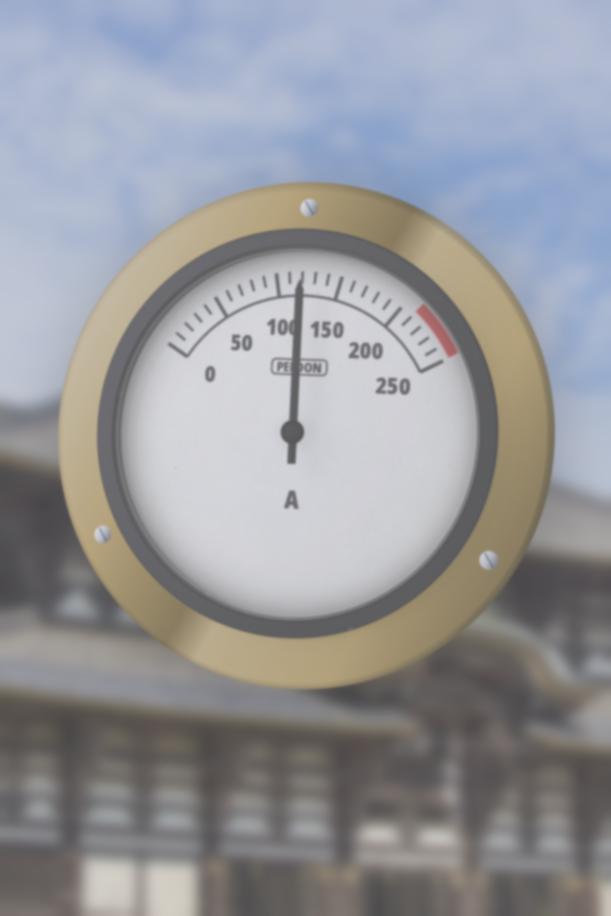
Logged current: 120 A
